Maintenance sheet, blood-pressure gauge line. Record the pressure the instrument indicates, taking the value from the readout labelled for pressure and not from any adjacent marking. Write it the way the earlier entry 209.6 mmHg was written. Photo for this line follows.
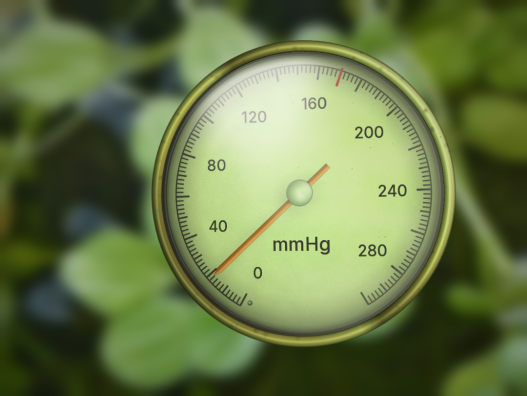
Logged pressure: 18 mmHg
